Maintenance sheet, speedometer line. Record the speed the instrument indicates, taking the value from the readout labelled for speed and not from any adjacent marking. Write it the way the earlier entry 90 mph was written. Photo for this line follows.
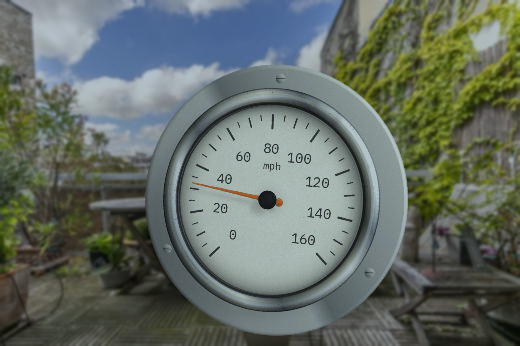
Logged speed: 32.5 mph
